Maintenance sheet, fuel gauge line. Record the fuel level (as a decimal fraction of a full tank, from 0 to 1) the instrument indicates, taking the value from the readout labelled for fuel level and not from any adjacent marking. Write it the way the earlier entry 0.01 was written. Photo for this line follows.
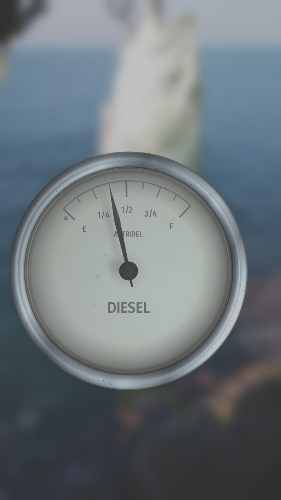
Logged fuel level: 0.375
